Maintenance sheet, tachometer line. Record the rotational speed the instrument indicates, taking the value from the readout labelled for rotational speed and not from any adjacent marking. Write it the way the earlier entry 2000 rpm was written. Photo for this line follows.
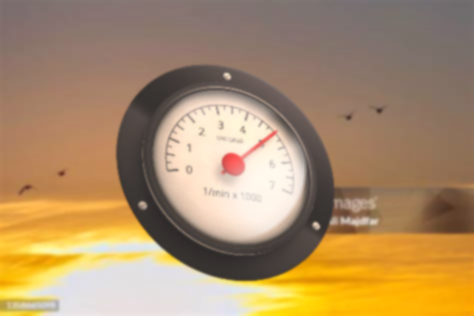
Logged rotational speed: 5000 rpm
